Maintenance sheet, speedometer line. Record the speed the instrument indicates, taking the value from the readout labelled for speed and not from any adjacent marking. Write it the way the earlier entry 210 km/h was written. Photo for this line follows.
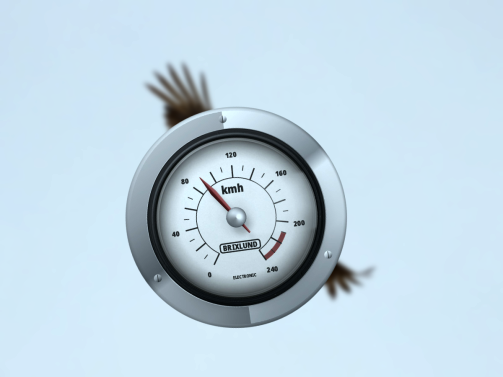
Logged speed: 90 km/h
